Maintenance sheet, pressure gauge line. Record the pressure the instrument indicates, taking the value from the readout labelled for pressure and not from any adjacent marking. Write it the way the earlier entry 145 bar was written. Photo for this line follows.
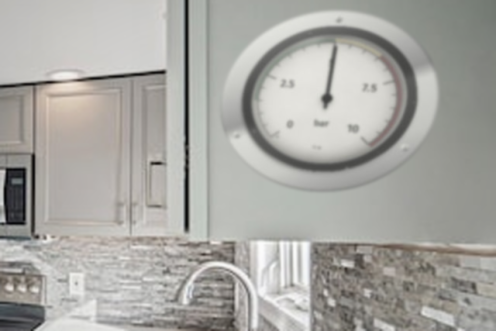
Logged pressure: 5 bar
